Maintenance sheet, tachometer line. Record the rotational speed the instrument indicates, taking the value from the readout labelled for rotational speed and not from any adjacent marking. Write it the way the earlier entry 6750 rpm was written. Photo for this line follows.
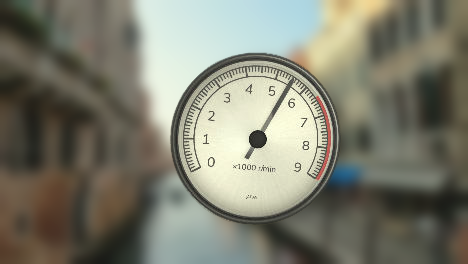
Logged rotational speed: 5500 rpm
